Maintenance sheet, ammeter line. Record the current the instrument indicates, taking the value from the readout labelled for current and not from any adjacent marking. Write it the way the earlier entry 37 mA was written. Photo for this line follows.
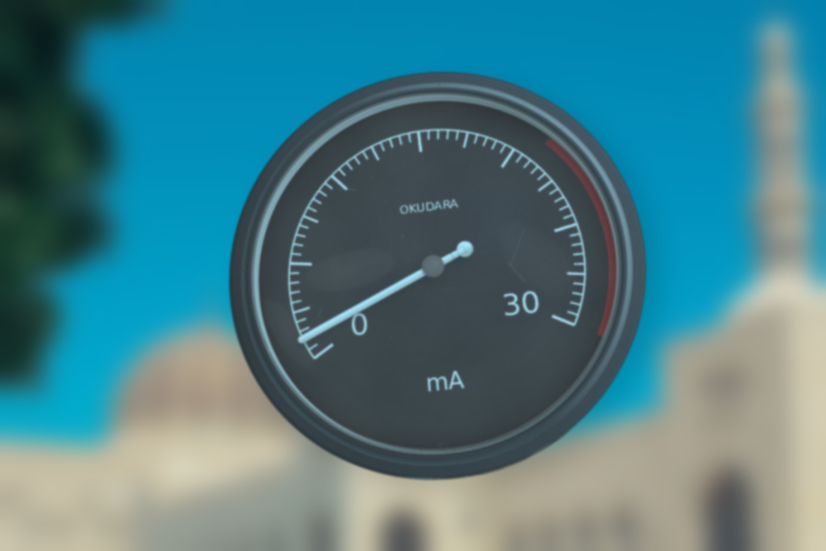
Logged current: 1 mA
